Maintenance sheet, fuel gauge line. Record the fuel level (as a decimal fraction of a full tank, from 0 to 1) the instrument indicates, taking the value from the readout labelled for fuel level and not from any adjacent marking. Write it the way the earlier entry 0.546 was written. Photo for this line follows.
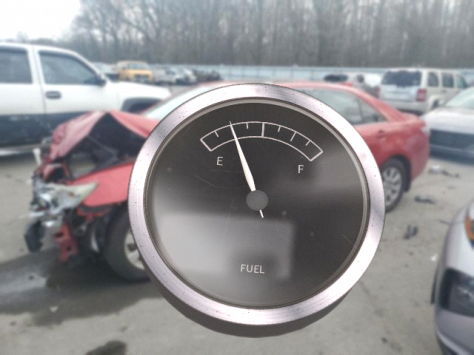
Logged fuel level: 0.25
